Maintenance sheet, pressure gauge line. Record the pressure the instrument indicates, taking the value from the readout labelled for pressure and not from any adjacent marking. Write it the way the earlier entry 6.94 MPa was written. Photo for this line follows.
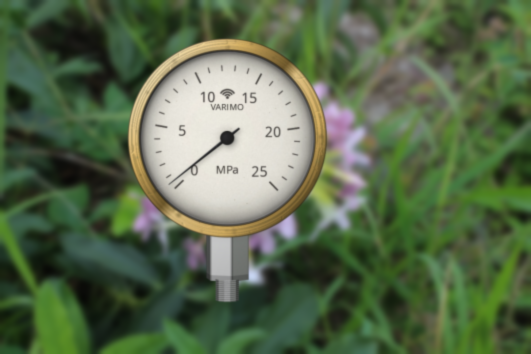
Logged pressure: 0.5 MPa
